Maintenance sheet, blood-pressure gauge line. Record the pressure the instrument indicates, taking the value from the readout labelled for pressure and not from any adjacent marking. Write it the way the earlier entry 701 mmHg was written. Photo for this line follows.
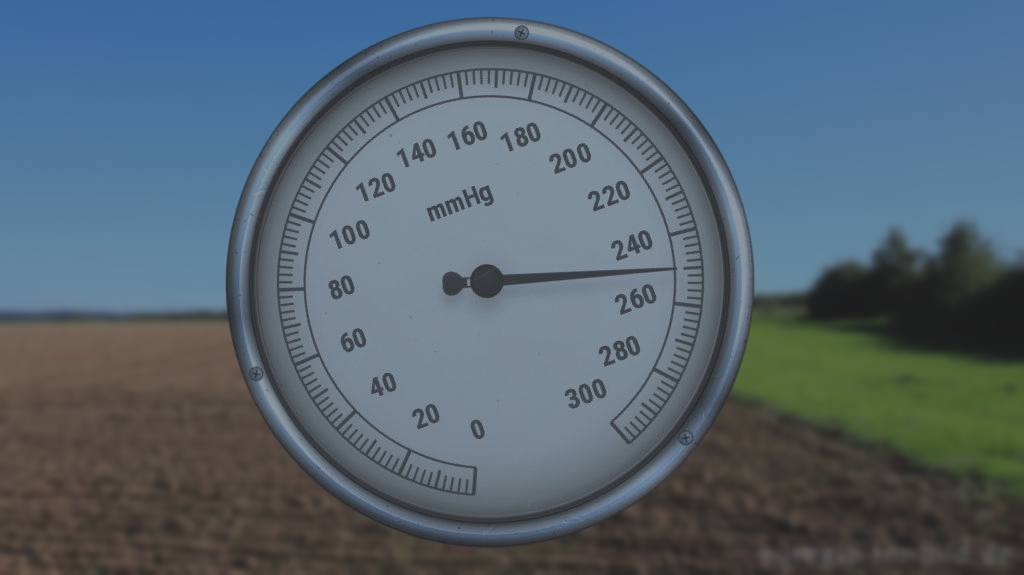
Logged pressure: 250 mmHg
